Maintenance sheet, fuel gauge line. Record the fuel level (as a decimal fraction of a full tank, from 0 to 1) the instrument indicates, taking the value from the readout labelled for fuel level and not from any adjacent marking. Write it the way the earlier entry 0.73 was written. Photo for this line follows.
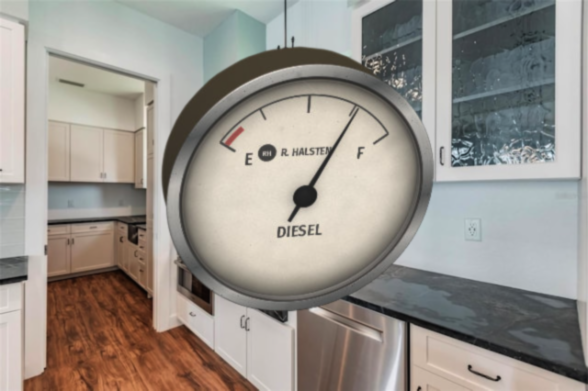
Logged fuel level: 0.75
